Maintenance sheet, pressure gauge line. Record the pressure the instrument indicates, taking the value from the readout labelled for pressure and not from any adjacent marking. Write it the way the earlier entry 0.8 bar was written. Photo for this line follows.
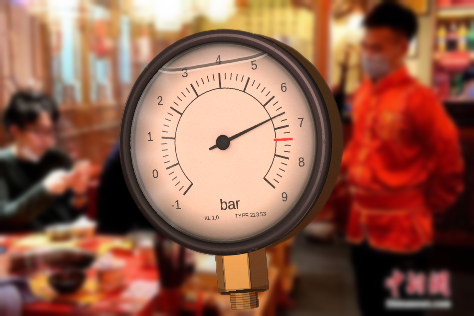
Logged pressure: 6.6 bar
